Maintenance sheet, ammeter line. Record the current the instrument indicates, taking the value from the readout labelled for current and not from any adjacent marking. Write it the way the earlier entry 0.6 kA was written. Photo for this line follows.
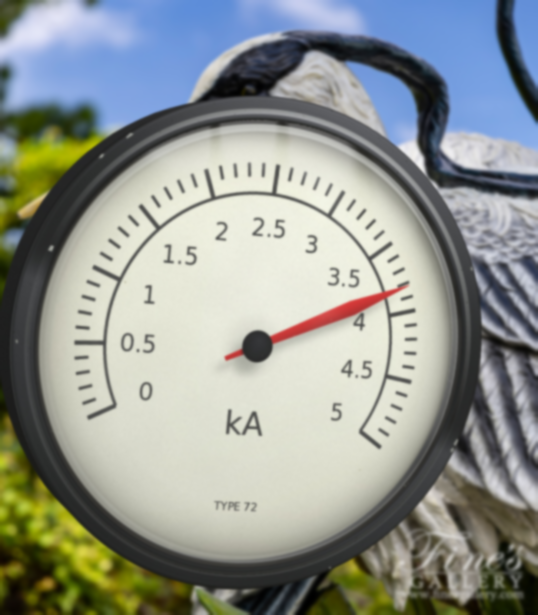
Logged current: 3.8 kA
